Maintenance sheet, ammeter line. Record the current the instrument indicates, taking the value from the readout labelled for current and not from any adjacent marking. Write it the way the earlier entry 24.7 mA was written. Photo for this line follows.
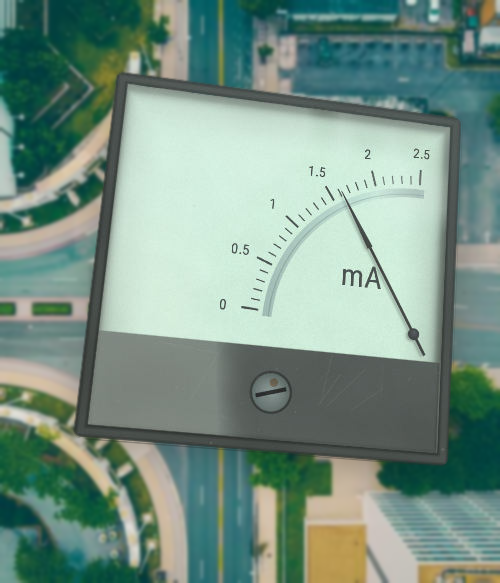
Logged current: 1.6 mA
